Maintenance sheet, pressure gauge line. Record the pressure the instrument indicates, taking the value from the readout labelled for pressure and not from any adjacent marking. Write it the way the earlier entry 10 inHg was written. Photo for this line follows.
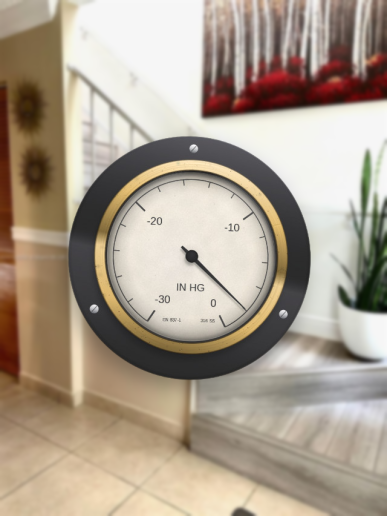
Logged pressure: -2 inHg
